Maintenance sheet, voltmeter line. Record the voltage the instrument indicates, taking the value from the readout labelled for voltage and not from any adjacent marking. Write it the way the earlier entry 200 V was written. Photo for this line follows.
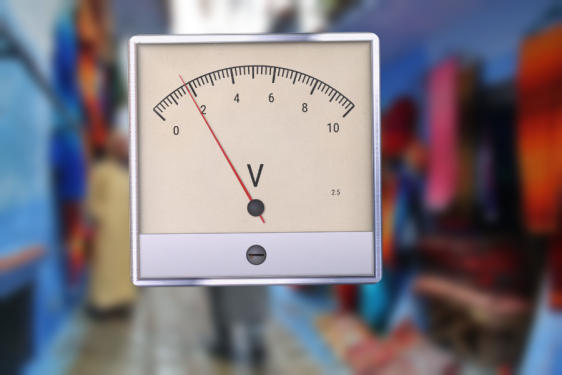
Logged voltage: 1.8 V
